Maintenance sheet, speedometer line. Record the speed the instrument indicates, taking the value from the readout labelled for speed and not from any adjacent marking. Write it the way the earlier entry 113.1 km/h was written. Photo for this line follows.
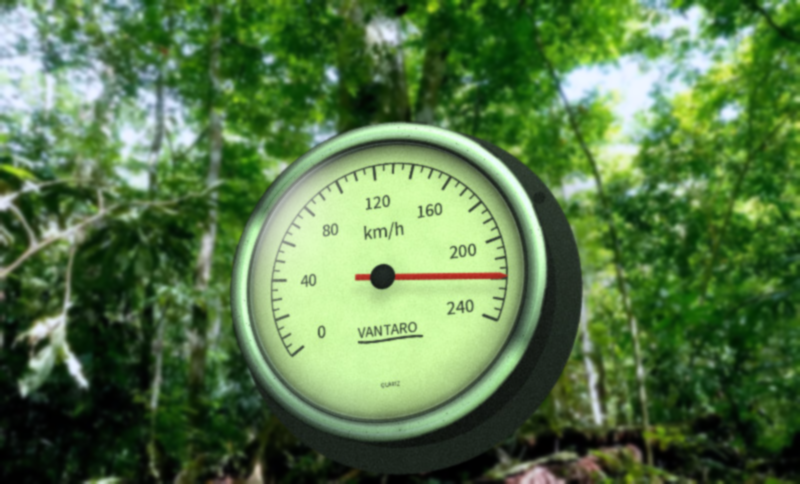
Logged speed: 220 km/h
